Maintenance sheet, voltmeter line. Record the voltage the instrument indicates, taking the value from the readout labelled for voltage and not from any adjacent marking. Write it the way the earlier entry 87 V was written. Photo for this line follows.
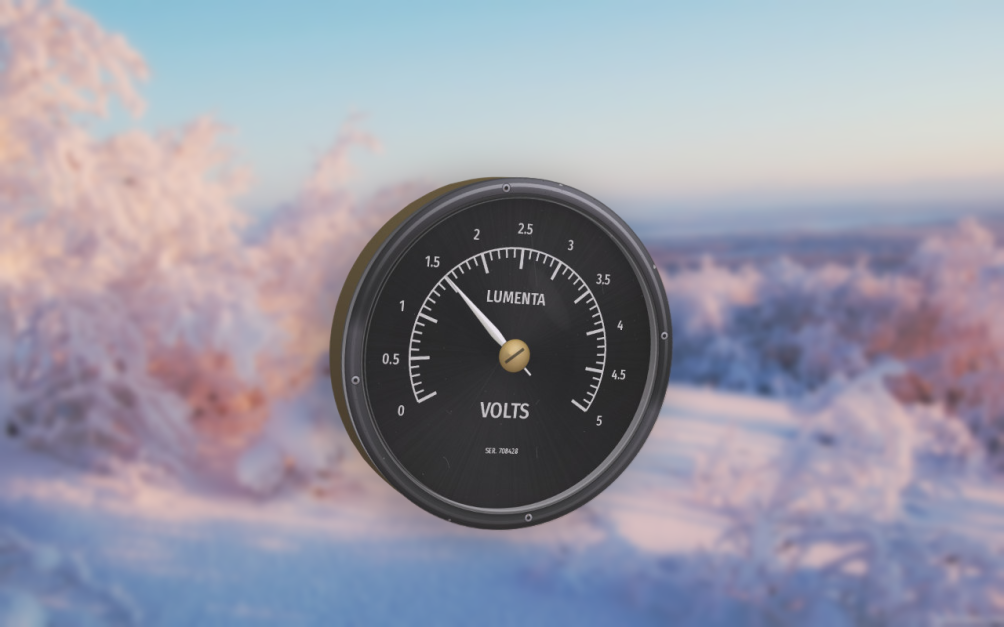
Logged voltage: 1.5 V
